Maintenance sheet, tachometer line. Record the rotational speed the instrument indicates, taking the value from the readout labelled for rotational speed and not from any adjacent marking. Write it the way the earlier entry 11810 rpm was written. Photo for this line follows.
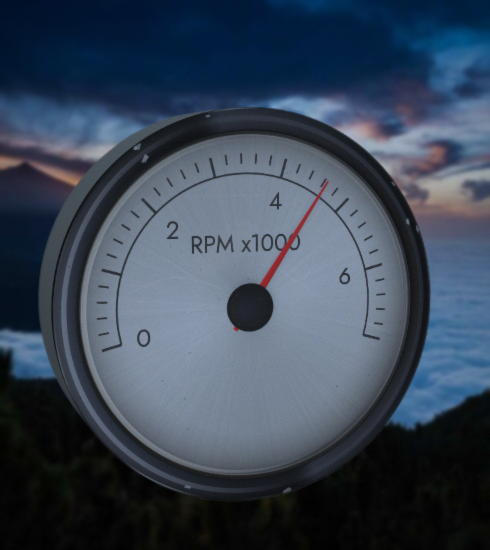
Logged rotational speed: 4600 rpm
